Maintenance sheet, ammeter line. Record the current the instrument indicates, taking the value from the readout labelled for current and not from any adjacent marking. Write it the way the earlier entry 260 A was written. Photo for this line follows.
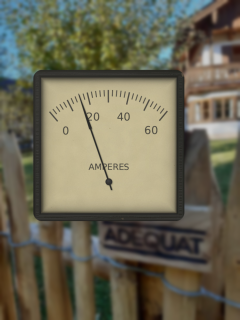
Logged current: 16 A
